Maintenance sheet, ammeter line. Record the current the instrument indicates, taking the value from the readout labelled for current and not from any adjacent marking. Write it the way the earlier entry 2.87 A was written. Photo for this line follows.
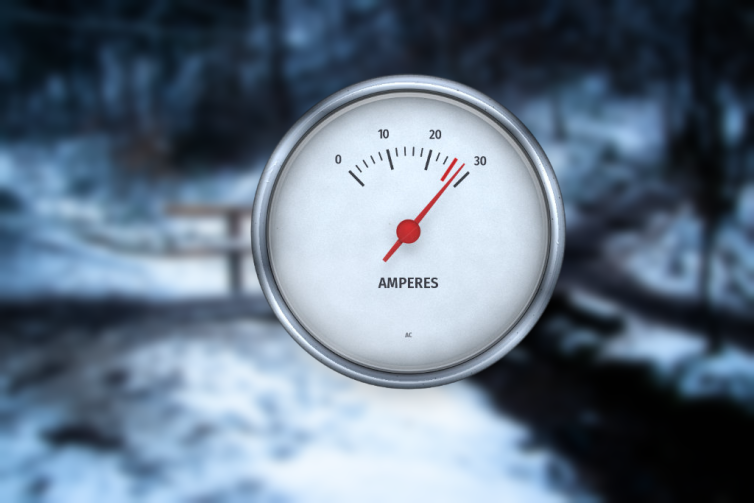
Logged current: 28 A
